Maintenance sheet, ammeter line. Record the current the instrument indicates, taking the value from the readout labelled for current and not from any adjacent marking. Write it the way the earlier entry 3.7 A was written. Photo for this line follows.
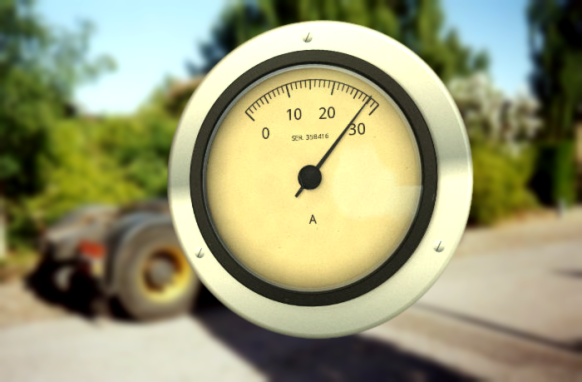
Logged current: 28 A
